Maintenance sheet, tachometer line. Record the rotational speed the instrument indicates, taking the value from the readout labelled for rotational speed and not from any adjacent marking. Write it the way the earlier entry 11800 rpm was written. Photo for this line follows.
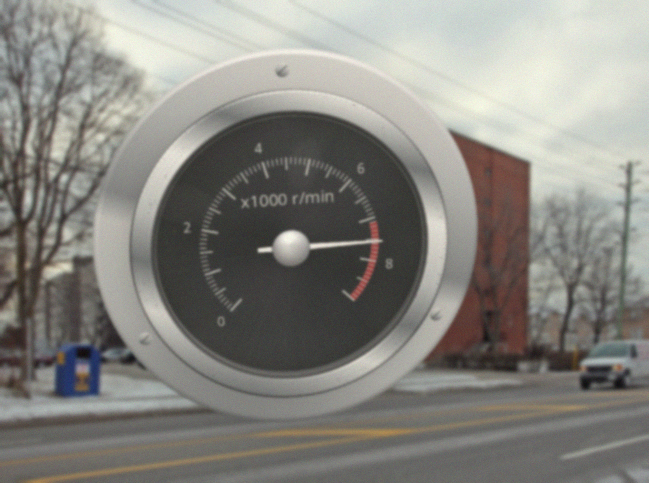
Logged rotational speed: 7500 rpm
